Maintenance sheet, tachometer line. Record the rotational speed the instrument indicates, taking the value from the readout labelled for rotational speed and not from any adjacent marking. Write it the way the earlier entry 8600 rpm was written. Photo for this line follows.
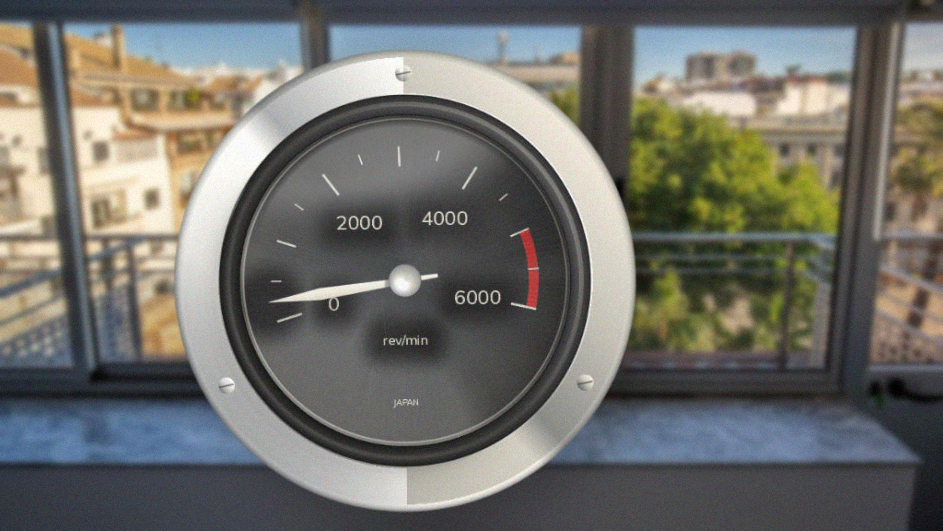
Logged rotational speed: 250 rpm
